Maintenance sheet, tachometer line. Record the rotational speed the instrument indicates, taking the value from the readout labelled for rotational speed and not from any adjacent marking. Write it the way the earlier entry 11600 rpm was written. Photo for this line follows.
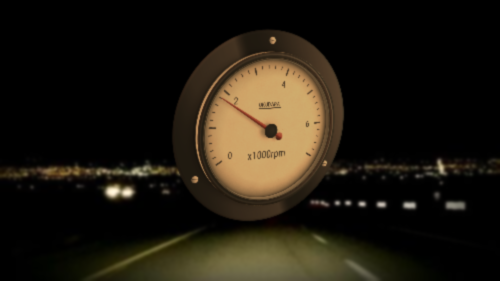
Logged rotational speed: 1800 rpm
